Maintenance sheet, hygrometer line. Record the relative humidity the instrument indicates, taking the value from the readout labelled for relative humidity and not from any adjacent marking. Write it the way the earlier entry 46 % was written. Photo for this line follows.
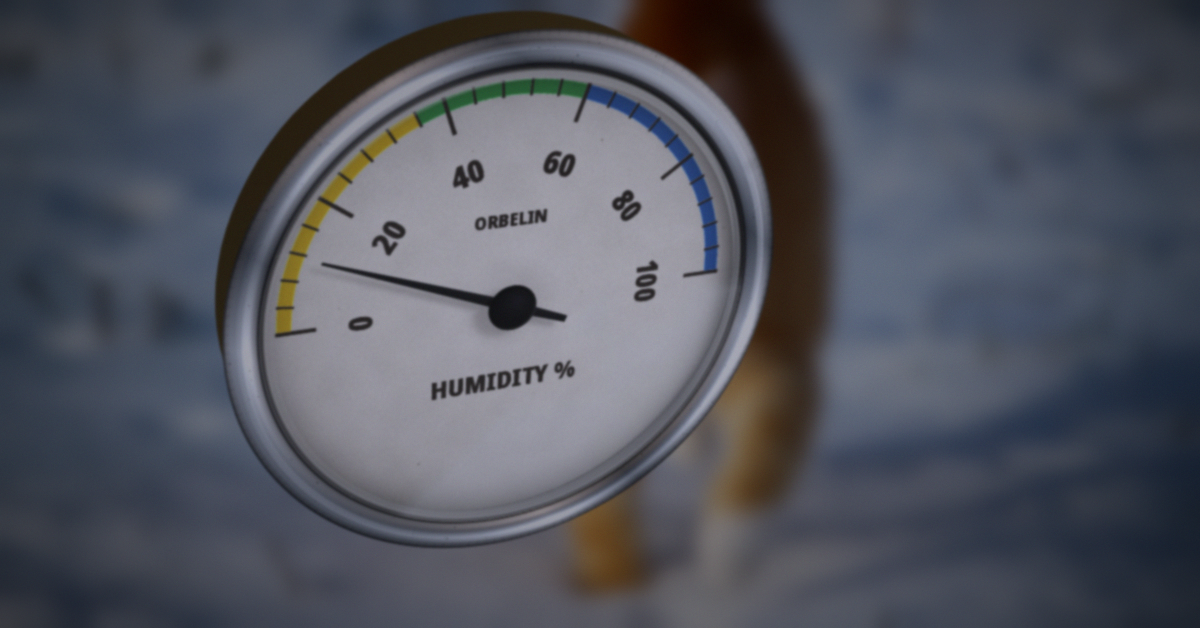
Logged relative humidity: 12 %
